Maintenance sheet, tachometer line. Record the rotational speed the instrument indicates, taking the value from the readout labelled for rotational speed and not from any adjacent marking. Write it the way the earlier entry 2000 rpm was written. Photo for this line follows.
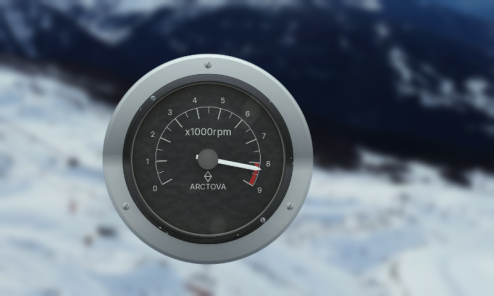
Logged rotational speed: 8250 rpm
